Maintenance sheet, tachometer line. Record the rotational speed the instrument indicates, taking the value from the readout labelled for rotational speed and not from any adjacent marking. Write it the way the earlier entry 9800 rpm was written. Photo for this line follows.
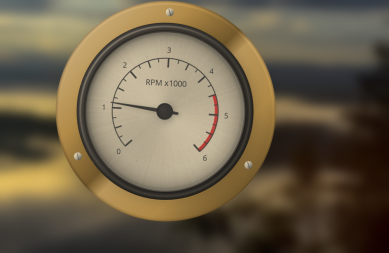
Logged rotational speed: 1125 rpm
